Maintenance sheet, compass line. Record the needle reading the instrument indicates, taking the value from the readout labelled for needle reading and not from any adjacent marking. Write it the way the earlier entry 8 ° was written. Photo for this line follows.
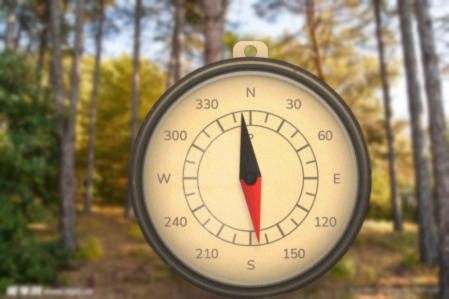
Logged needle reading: 172.5 °
